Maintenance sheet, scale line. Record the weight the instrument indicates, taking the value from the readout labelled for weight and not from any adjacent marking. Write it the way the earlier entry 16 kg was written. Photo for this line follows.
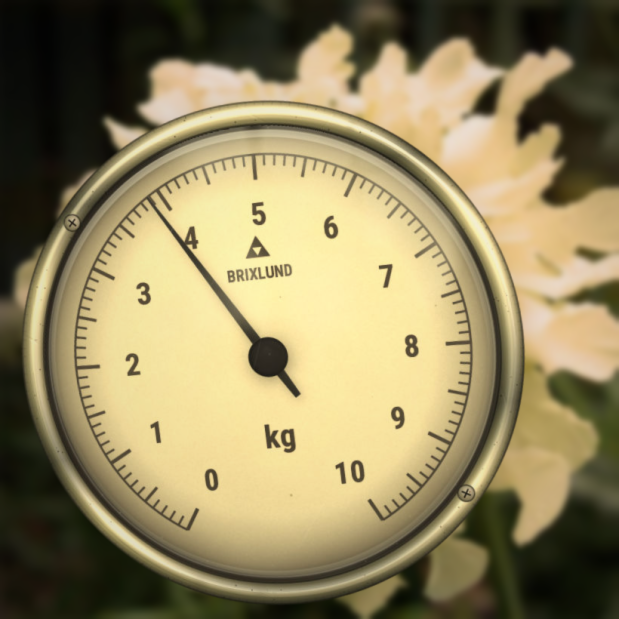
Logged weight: 3.9 kg
